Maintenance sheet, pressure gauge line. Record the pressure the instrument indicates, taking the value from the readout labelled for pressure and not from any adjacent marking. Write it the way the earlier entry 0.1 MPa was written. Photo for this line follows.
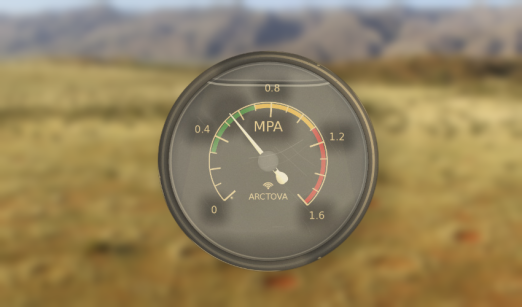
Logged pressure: 0.55 MPa
